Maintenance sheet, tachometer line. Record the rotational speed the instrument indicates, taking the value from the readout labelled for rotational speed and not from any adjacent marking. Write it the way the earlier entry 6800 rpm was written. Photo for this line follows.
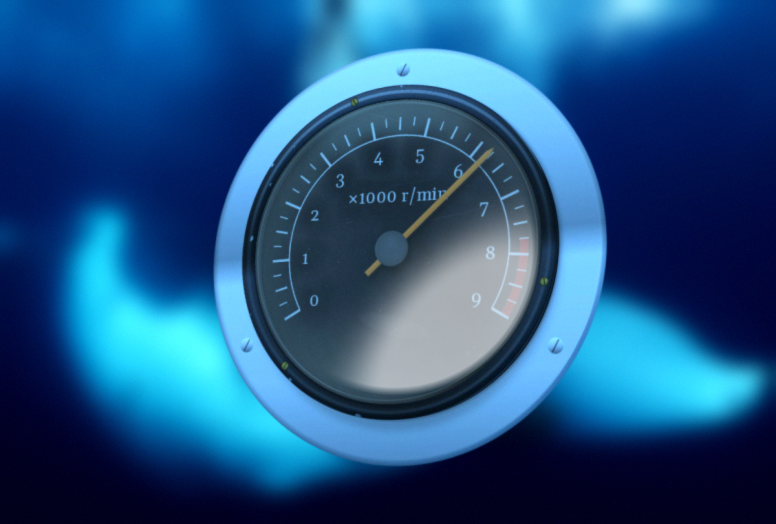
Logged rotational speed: 6250 rpm
